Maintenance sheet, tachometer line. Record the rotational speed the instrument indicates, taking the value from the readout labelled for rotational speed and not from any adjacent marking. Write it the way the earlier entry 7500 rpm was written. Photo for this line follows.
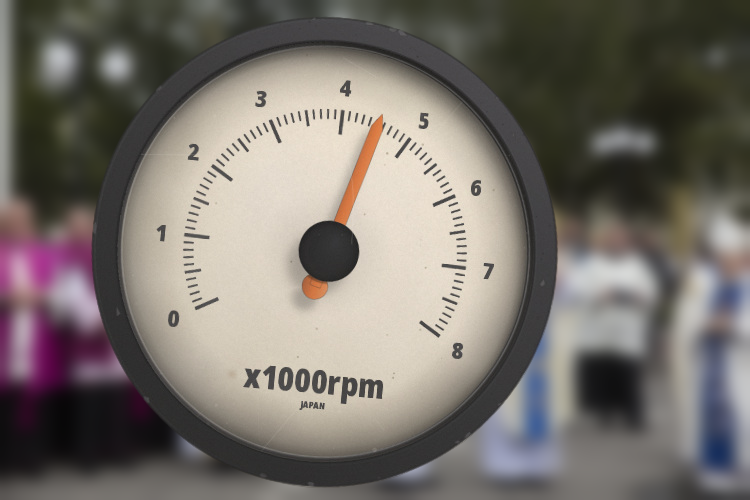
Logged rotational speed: 4500 rpm
